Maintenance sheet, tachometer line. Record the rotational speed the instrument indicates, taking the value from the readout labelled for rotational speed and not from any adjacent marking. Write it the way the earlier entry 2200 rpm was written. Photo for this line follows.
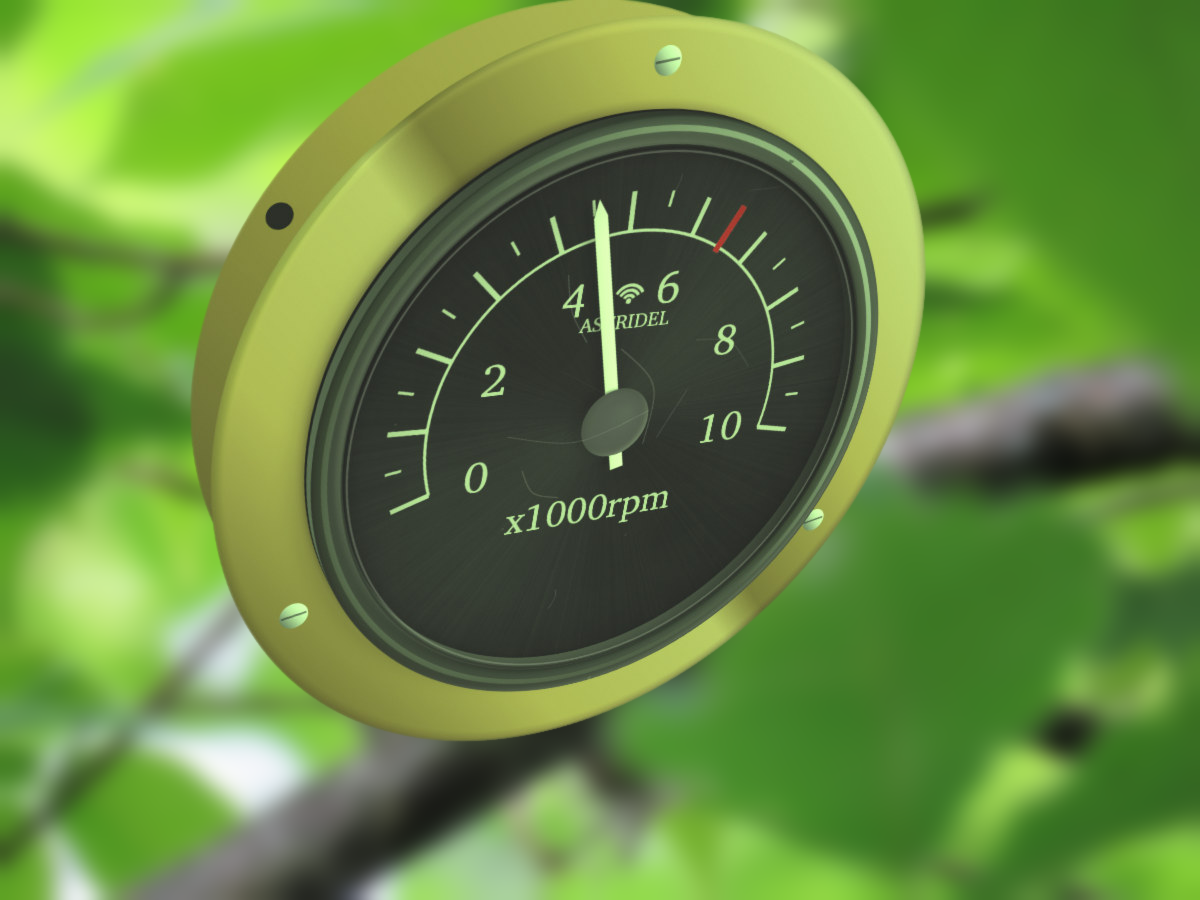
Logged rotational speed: 4500 rpm
